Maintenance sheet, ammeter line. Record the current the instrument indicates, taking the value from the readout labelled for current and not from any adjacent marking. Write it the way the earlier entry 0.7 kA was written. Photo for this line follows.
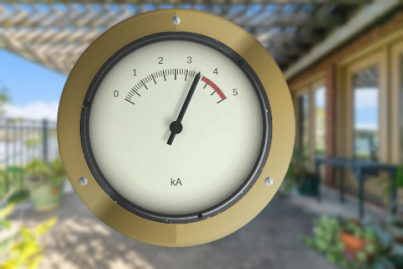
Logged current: 3.5 kA
